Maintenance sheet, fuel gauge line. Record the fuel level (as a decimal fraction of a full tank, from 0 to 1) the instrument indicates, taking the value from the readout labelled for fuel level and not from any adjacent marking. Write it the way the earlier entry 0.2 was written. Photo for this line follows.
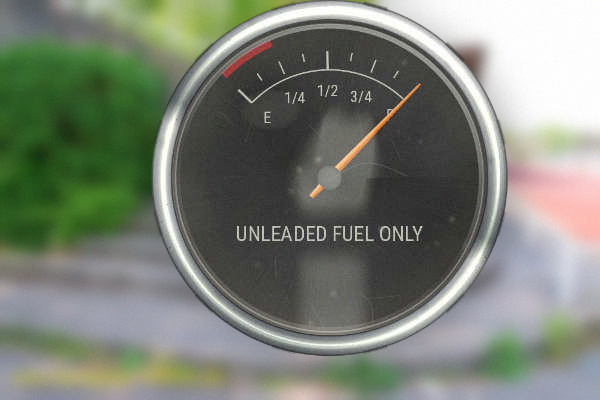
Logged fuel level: 1
